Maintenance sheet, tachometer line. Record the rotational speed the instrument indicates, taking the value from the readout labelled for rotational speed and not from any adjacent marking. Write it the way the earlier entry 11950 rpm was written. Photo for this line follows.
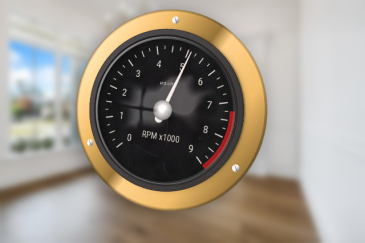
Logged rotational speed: 5125 rpm
